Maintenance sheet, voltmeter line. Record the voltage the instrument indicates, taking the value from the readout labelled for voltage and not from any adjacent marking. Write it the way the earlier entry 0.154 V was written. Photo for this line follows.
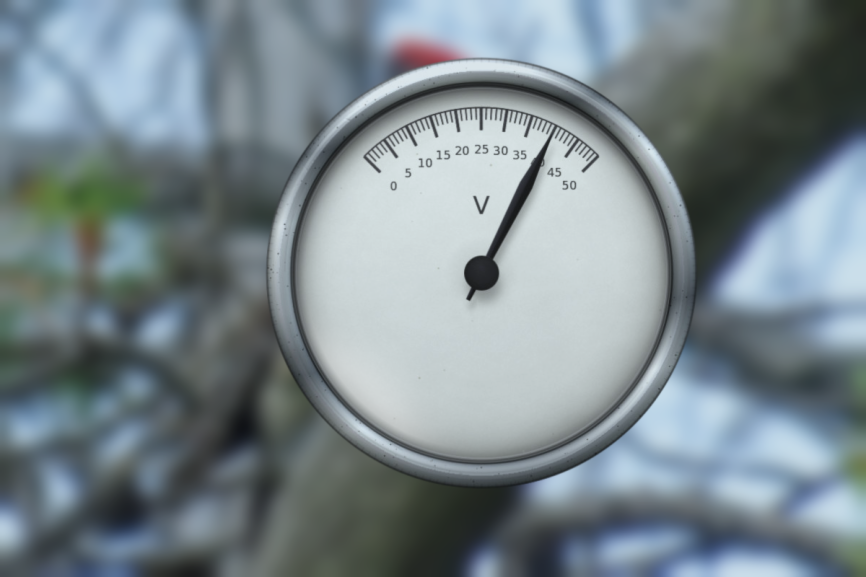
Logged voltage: 40 V
